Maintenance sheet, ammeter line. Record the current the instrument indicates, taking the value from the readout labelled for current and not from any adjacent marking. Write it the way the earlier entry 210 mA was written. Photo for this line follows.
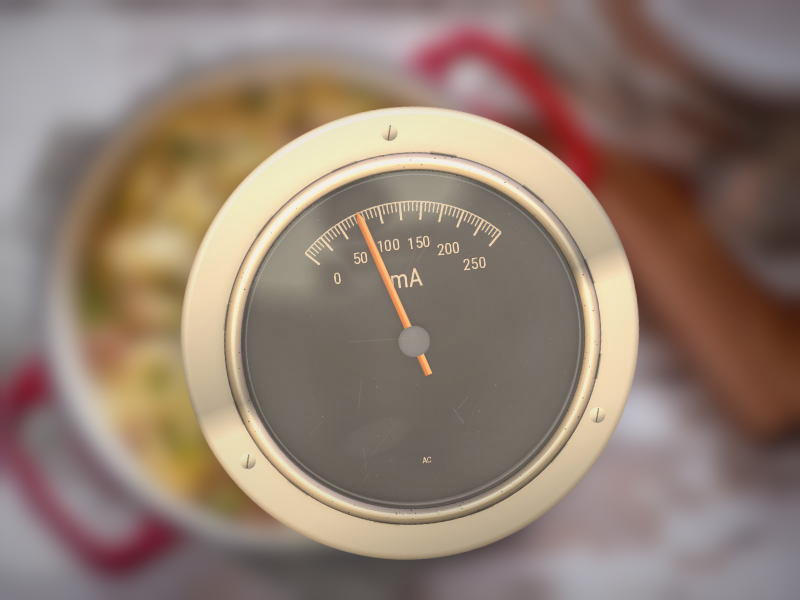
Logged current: 75 mA
